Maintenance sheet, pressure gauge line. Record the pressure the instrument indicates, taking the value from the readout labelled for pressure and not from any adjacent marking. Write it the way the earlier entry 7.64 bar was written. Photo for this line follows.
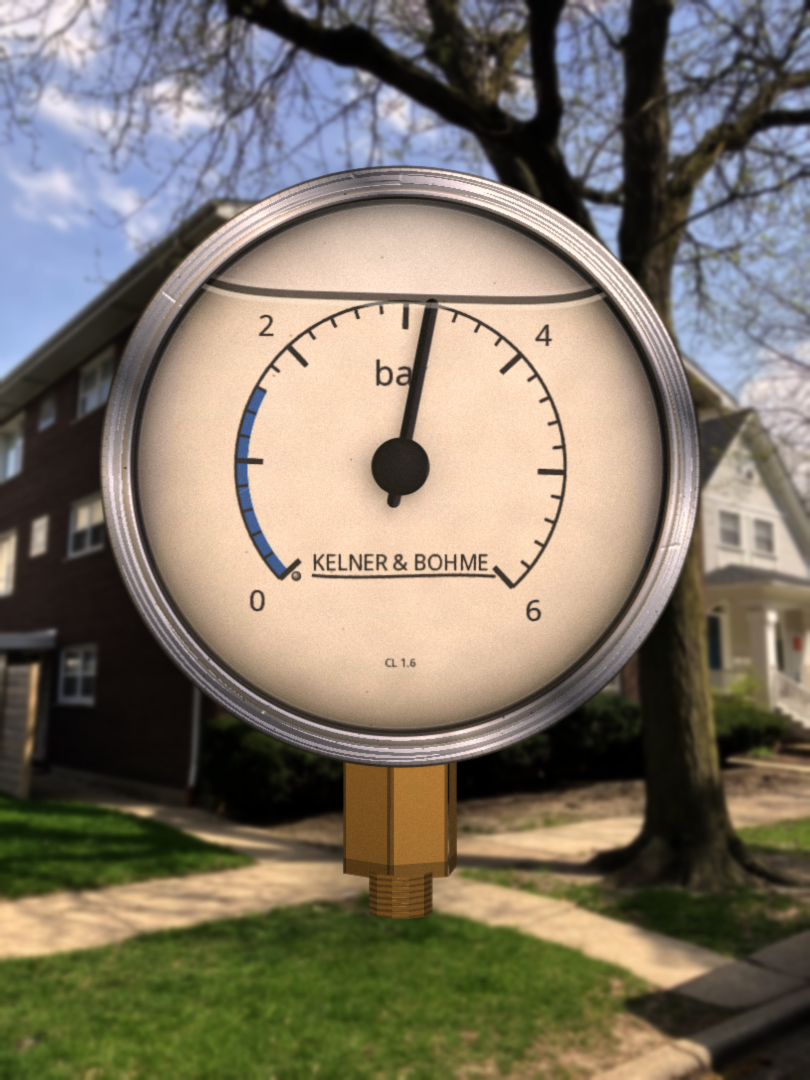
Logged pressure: 3.2 bar
